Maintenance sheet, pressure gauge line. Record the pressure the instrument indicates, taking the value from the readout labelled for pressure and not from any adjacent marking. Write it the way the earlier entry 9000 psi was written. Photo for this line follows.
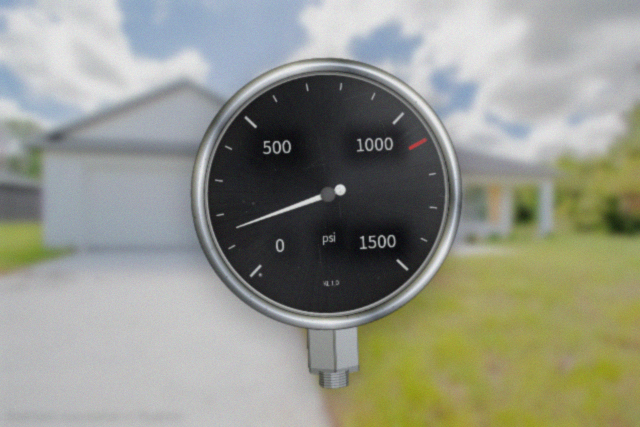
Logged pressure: 150 psi
